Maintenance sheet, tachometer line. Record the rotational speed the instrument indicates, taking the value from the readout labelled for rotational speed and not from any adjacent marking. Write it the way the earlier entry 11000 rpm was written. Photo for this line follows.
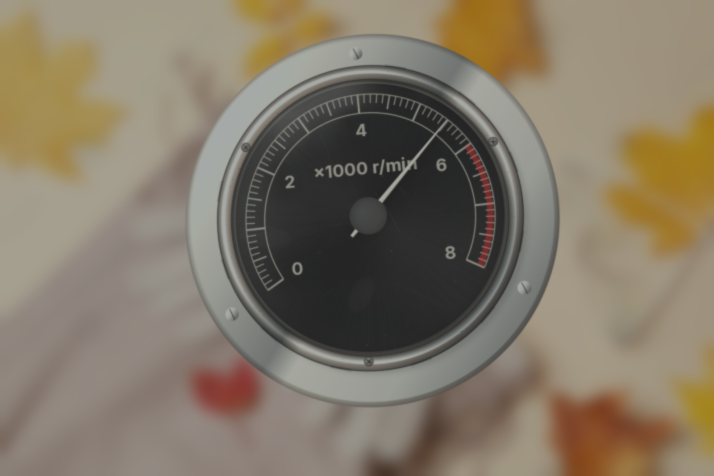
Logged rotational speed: 5500 rpm
